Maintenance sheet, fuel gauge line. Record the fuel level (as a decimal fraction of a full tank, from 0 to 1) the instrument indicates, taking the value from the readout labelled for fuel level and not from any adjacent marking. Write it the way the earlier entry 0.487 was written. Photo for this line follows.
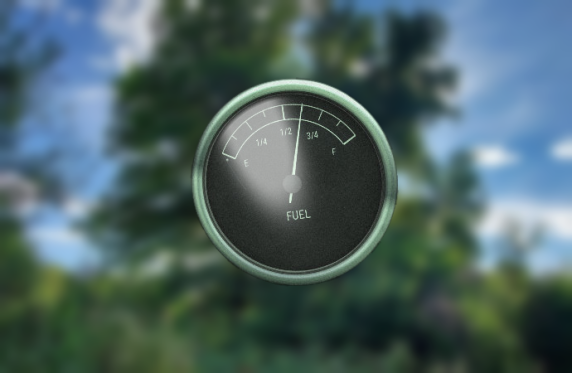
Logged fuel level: 0.625
